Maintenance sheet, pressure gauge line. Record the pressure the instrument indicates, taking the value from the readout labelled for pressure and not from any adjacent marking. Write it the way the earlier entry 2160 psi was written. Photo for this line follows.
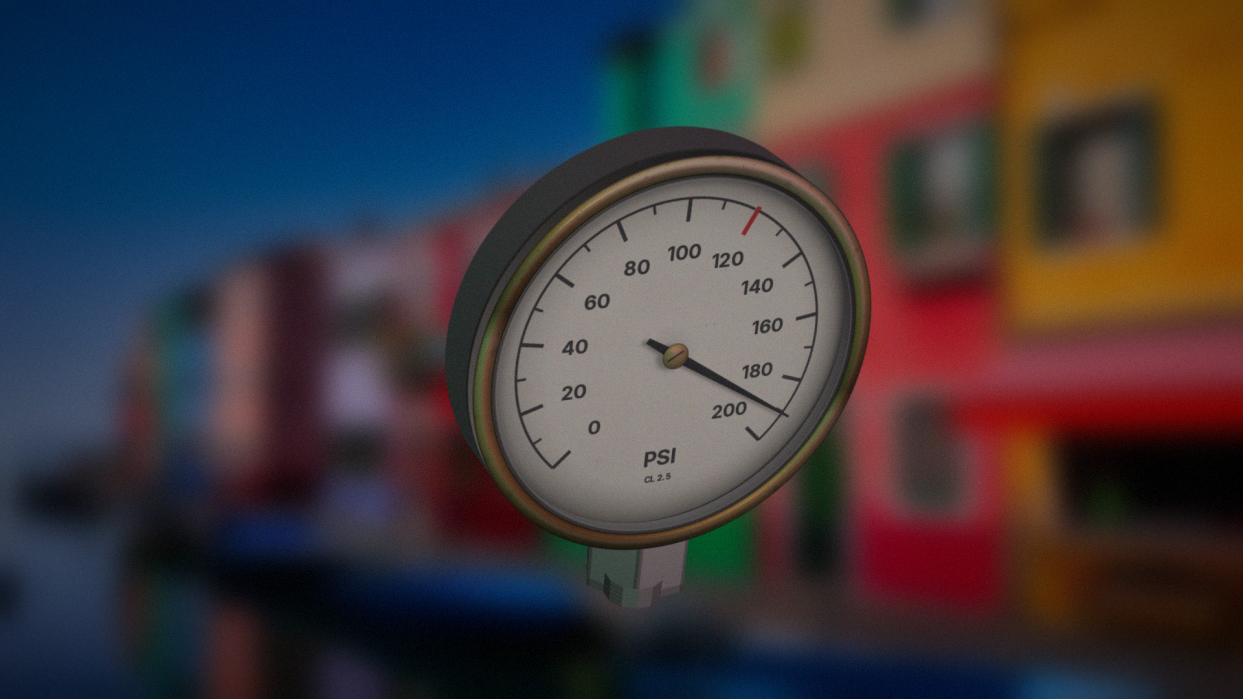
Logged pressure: 190 psi
